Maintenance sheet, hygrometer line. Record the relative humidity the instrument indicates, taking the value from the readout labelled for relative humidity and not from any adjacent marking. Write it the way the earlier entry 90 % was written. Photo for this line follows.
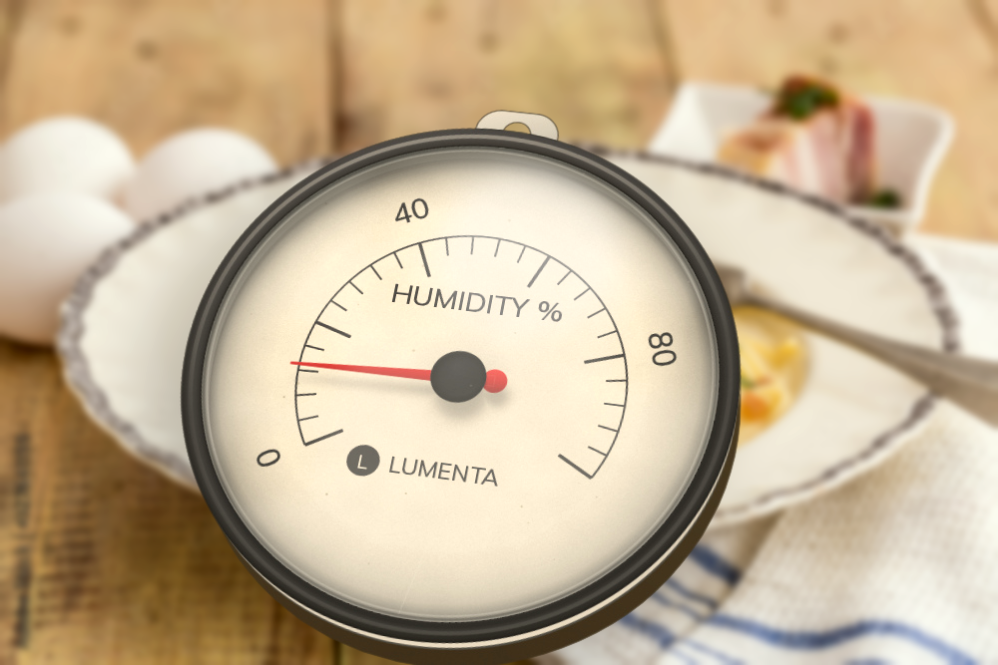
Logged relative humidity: 12 %
